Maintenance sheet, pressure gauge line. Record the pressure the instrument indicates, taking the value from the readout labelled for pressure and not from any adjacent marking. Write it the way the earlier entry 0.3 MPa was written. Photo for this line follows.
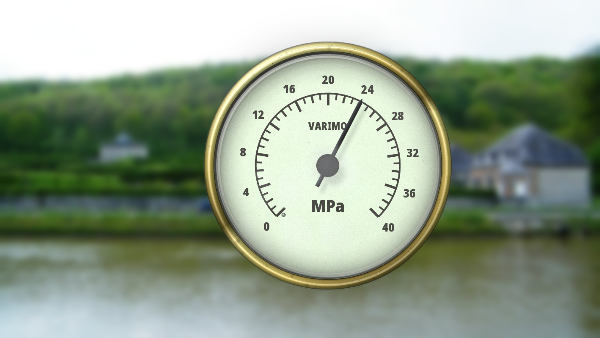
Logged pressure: 24 MPa
